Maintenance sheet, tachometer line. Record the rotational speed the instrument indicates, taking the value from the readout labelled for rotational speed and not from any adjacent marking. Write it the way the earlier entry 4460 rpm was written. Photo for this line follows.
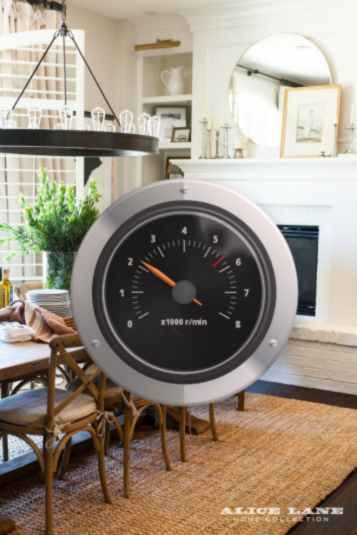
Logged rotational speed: 2200 rpm
